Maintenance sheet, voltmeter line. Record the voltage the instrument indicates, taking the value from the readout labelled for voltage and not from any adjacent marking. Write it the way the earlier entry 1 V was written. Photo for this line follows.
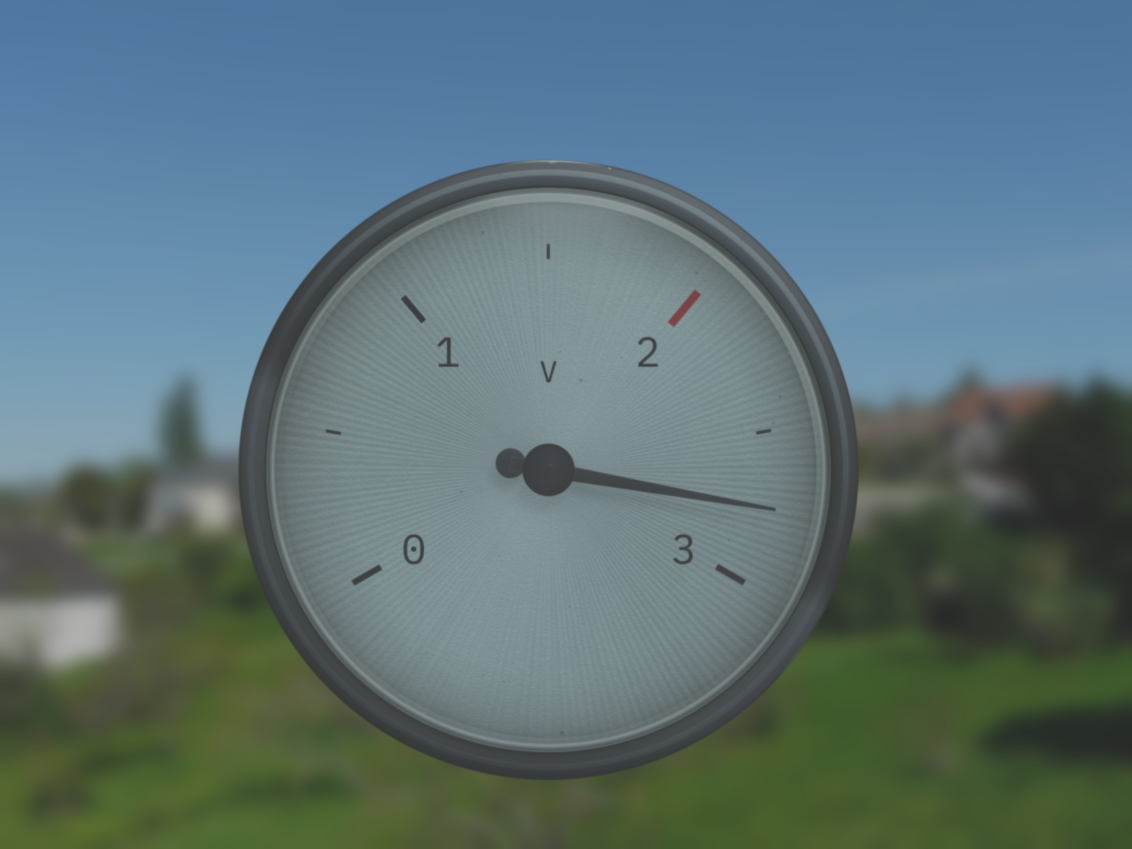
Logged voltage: 2.75 V
